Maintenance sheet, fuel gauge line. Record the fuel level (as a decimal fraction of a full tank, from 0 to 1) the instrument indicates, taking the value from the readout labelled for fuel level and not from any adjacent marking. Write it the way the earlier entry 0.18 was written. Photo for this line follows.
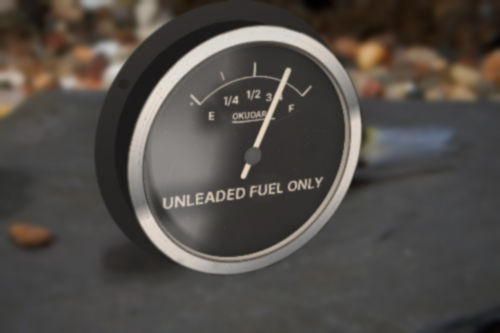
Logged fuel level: 0.75
